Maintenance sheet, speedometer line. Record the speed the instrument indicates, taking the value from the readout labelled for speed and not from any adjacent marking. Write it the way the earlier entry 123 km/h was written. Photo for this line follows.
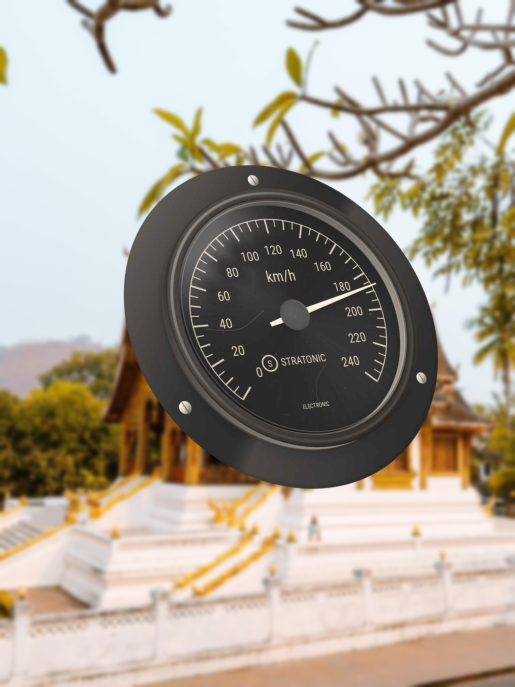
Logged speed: 187.5 km/h
